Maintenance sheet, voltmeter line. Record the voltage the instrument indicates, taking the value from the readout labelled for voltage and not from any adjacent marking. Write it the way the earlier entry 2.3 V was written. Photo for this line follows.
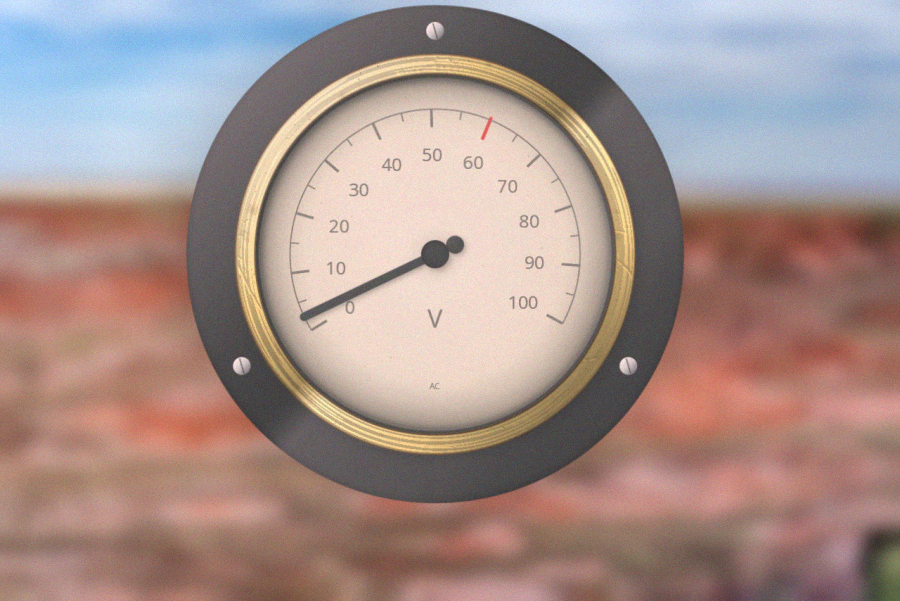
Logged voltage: 2.5 V
